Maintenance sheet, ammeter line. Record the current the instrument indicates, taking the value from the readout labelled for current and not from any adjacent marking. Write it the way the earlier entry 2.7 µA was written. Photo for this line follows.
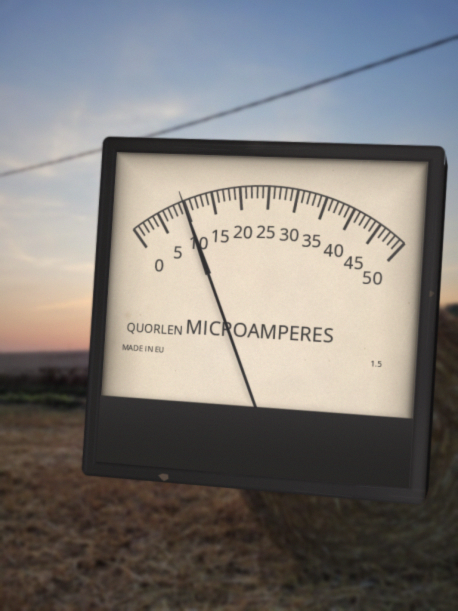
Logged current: 10 µA
